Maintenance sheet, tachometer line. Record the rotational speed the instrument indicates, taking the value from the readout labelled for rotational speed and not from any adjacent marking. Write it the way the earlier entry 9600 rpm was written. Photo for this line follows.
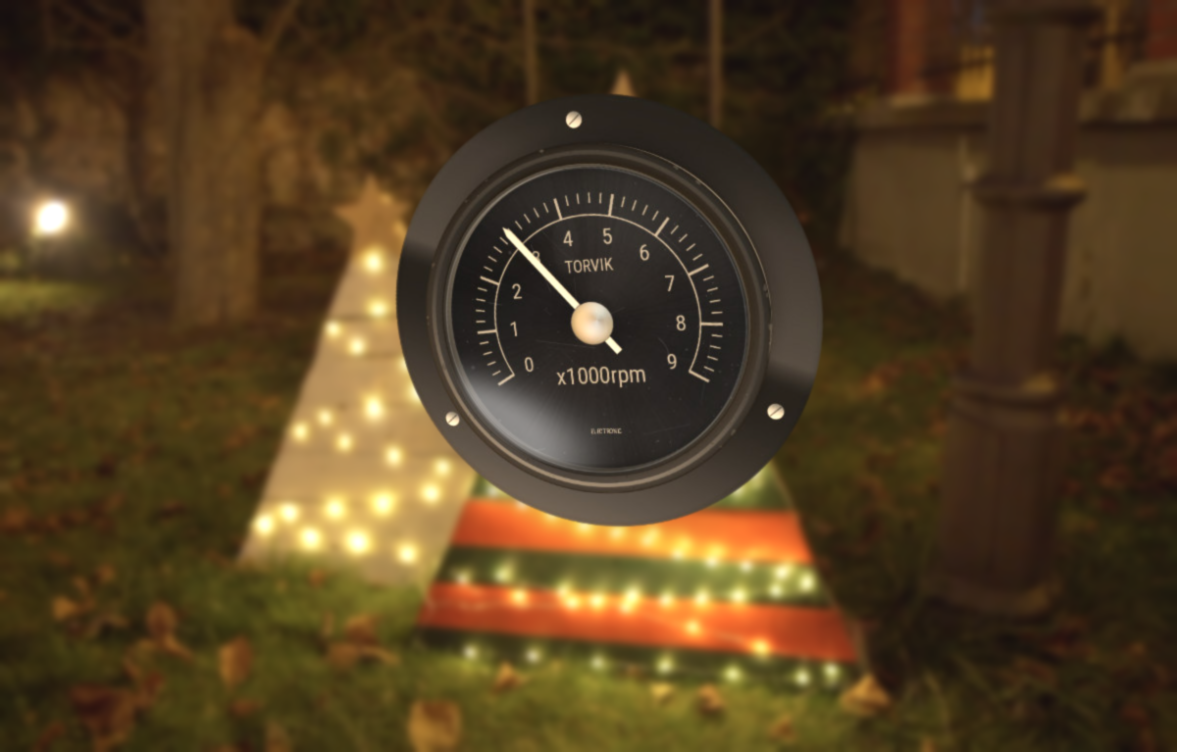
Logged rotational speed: 3000 rpm
